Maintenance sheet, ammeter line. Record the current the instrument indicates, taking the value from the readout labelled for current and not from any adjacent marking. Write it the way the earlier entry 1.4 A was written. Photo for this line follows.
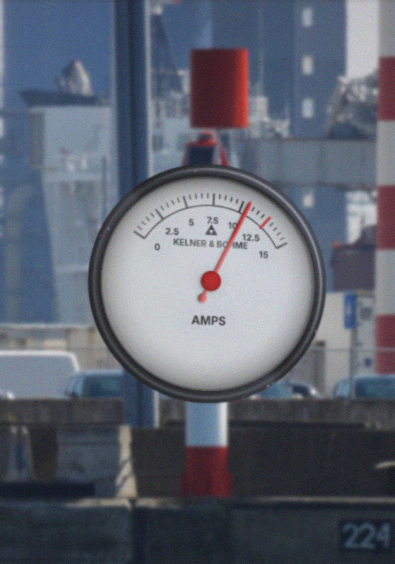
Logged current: 10.5 A
